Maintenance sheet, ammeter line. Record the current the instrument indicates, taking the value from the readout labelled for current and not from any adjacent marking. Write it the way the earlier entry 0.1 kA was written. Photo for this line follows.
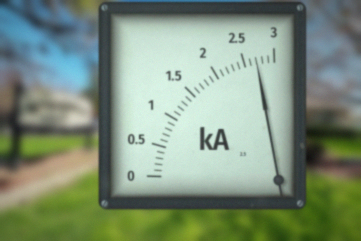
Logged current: 2.7 kA
